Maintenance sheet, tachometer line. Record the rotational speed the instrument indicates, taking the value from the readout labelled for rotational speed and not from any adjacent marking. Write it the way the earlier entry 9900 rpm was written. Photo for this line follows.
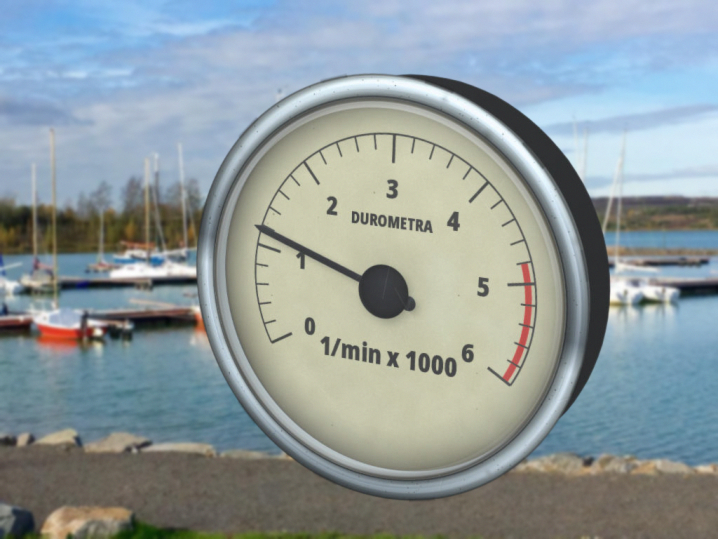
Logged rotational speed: 1200 rpm
